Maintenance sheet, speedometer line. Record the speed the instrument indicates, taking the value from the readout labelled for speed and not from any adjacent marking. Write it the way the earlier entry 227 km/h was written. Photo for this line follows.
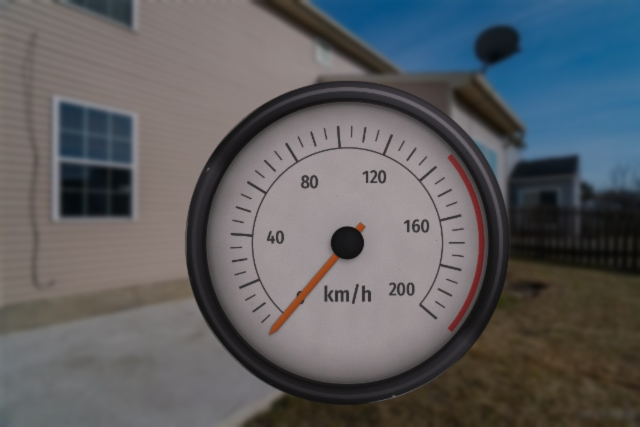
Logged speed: 0 km/h
